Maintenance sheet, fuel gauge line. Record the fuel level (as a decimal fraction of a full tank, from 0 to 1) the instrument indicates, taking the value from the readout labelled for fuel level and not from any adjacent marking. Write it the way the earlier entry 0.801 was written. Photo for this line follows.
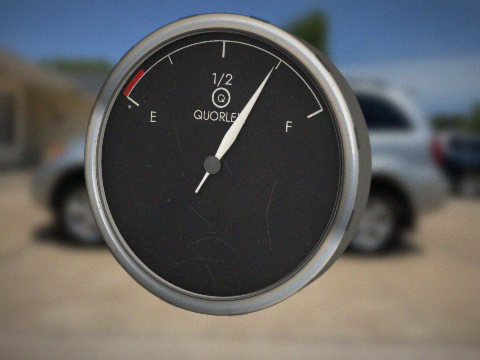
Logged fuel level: 0.75
